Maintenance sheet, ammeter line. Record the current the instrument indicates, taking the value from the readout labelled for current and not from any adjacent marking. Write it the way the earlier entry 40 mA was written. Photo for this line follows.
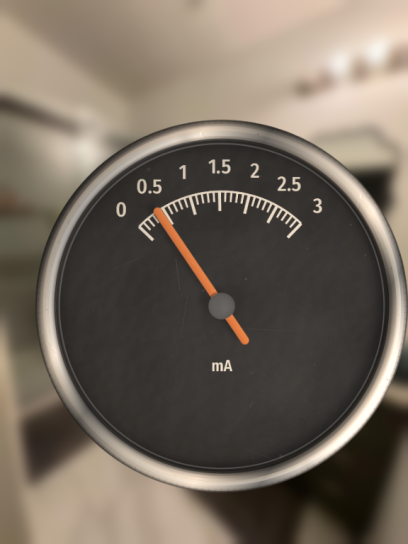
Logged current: 0.4 mA
